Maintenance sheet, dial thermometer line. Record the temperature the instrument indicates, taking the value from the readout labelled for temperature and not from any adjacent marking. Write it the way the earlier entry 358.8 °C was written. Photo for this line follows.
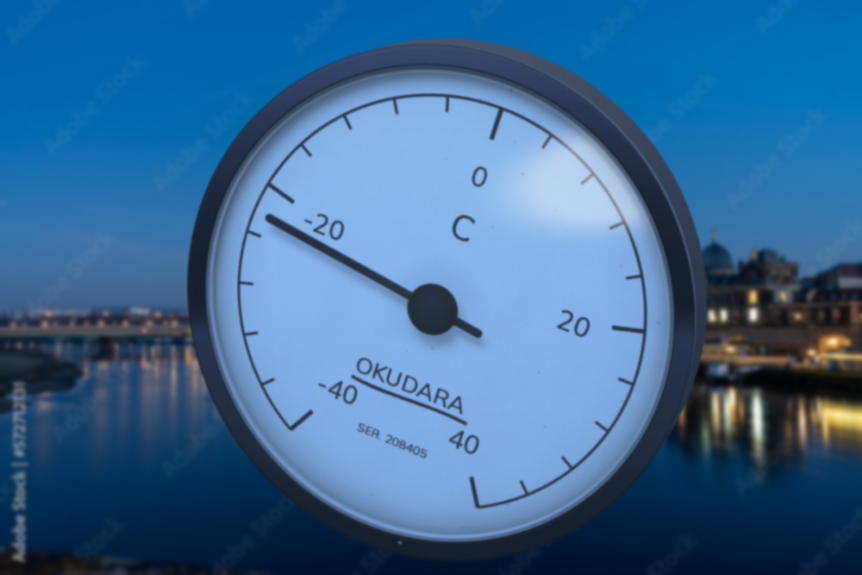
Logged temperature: -22 °C
